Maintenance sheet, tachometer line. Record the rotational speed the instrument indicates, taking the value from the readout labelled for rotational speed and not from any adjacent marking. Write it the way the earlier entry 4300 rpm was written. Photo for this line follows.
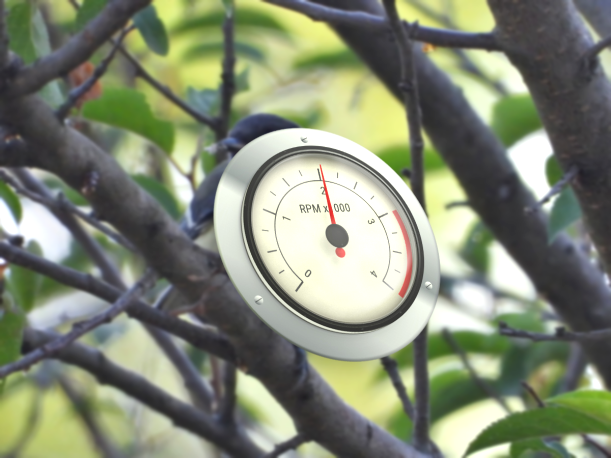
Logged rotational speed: 2000 rpm
